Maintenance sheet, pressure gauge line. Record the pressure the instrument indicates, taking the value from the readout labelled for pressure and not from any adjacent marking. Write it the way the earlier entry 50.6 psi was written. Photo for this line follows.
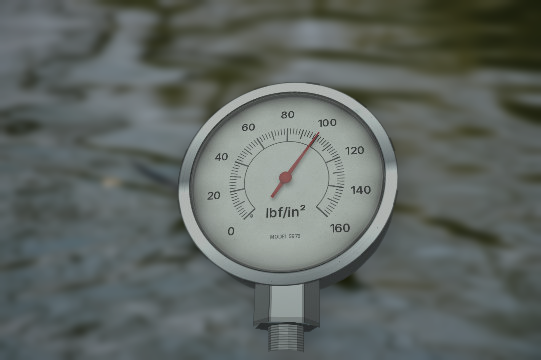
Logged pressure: 100 psi
